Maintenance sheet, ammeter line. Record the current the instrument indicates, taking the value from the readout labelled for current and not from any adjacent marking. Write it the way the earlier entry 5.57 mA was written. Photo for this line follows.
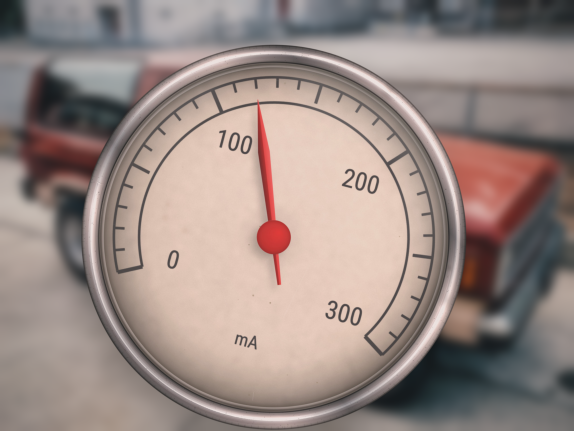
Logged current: 120 mA
